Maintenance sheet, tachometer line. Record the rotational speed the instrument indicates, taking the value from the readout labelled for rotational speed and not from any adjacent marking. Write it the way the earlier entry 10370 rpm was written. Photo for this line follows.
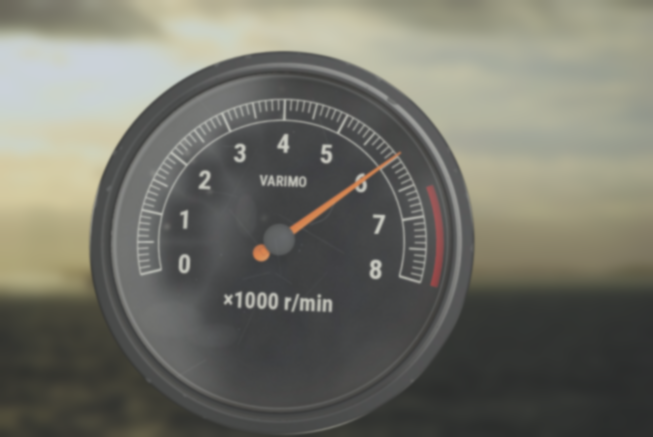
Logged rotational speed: 6000 rpm
